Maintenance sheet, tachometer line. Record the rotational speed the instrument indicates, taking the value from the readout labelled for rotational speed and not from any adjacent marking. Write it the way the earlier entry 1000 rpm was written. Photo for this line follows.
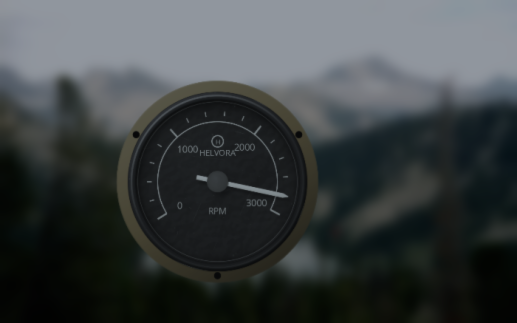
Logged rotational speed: 2800 rpm
